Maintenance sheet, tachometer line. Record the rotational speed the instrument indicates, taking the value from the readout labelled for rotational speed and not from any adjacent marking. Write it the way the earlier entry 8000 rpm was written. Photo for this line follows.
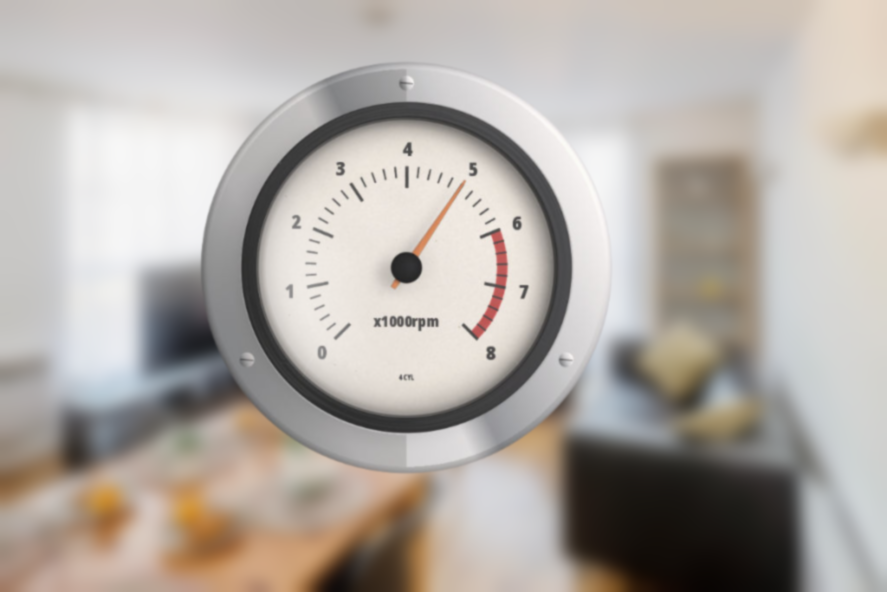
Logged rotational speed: 5000 rpm
